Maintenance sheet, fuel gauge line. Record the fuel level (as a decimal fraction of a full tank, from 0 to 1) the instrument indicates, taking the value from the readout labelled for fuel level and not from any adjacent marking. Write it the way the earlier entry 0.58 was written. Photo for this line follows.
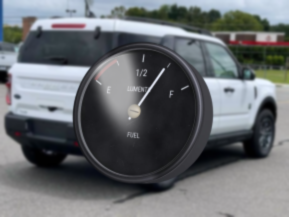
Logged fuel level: 0.75
